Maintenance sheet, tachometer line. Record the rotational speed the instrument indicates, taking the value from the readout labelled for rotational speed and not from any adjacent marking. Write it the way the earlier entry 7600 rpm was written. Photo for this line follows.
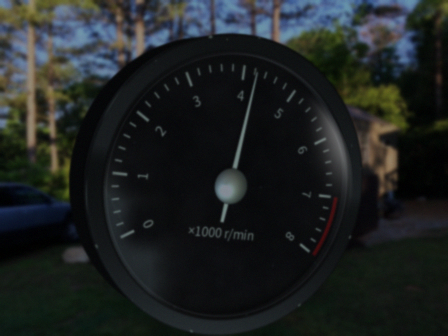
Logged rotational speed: 4200 rpm
